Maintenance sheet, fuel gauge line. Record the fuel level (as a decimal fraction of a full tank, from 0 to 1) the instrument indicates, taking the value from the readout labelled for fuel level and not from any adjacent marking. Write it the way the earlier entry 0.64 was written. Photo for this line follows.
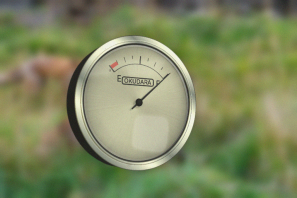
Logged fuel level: 1
